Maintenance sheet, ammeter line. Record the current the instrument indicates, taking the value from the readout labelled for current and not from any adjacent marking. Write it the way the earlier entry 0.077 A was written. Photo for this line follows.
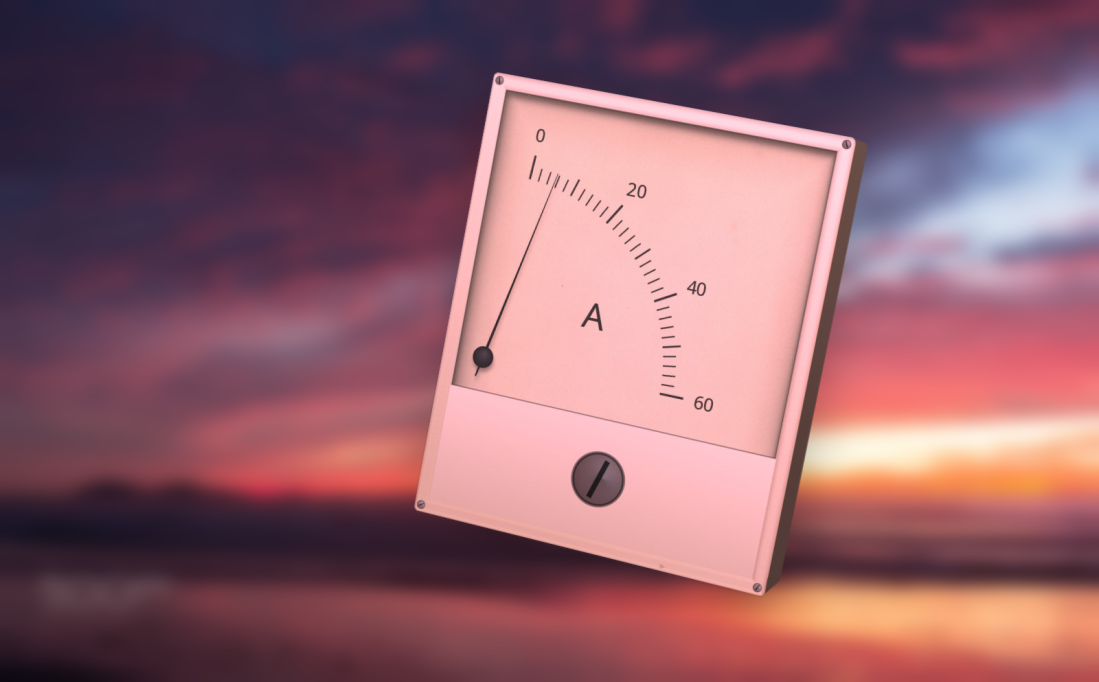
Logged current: 6 A
